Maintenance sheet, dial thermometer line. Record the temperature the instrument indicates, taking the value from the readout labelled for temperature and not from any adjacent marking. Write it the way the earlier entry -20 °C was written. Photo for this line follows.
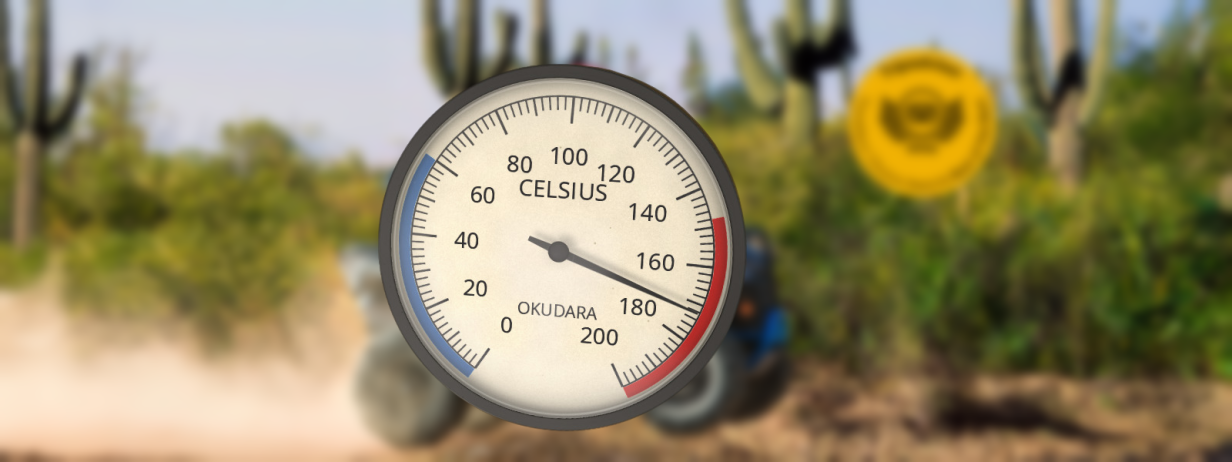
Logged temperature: 172 °C
